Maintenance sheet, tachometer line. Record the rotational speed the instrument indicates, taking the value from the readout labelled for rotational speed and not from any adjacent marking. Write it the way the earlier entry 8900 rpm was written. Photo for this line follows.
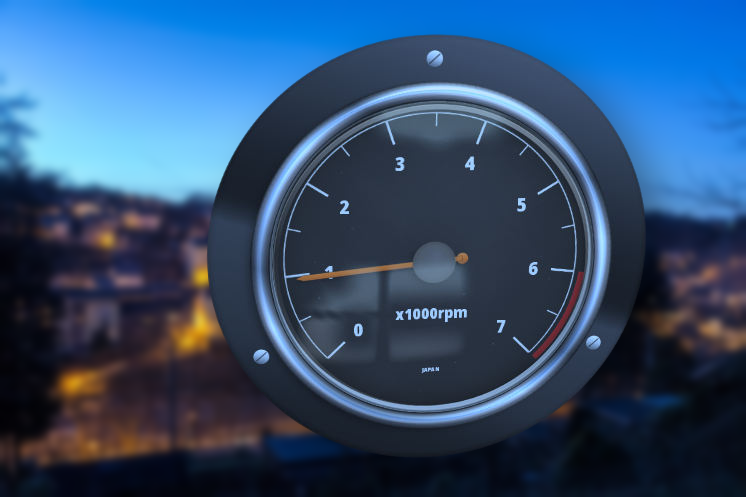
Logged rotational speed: 1000 rpm
